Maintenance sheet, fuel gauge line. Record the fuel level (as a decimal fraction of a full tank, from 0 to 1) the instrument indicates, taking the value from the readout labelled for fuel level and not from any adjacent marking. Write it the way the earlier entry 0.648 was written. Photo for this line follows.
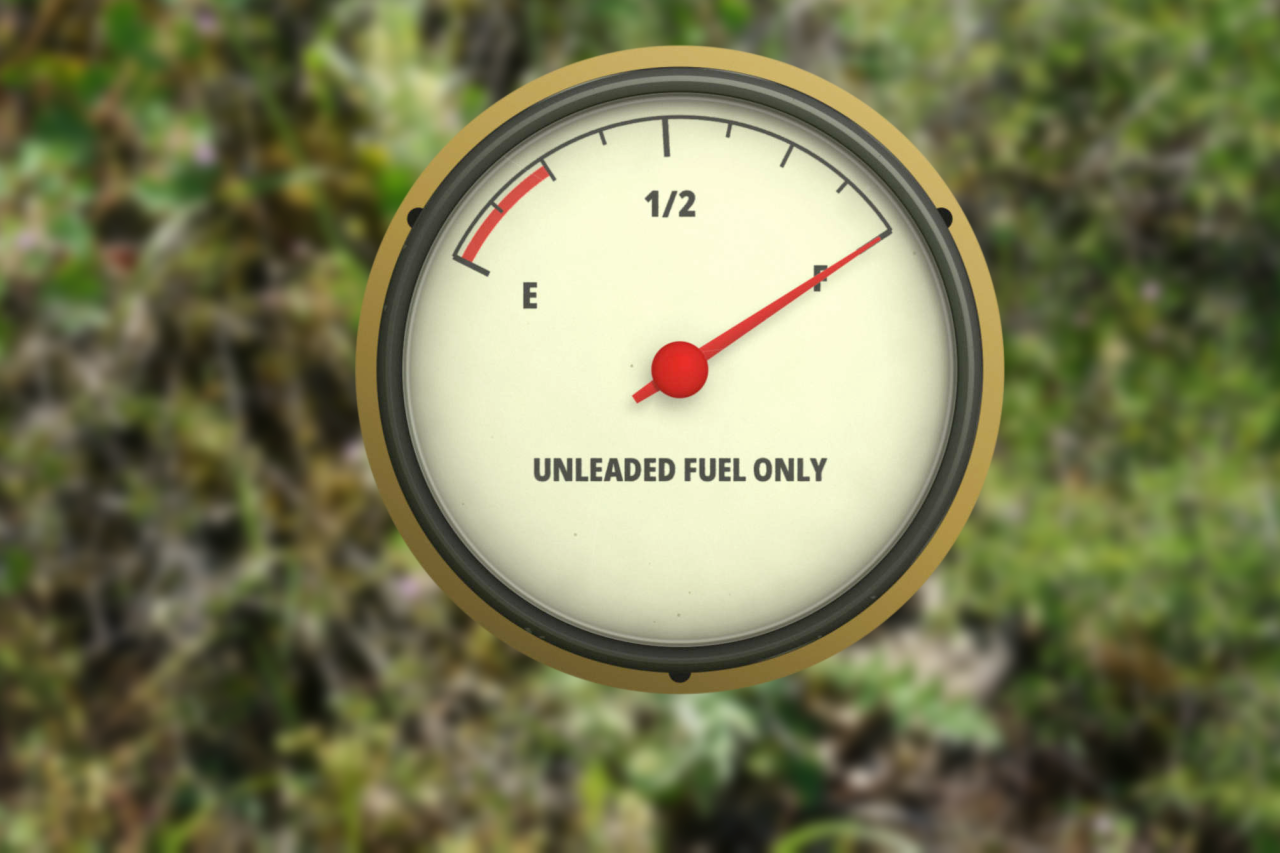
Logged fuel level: 1
